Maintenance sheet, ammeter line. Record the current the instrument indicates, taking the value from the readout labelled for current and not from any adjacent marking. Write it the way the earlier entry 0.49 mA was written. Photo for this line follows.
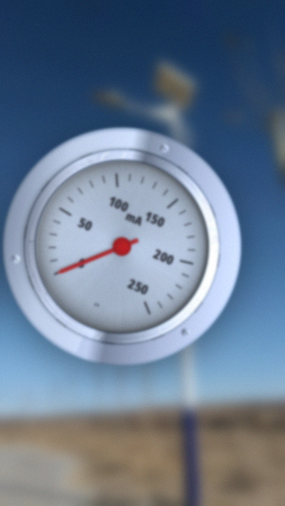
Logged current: 0 mA
